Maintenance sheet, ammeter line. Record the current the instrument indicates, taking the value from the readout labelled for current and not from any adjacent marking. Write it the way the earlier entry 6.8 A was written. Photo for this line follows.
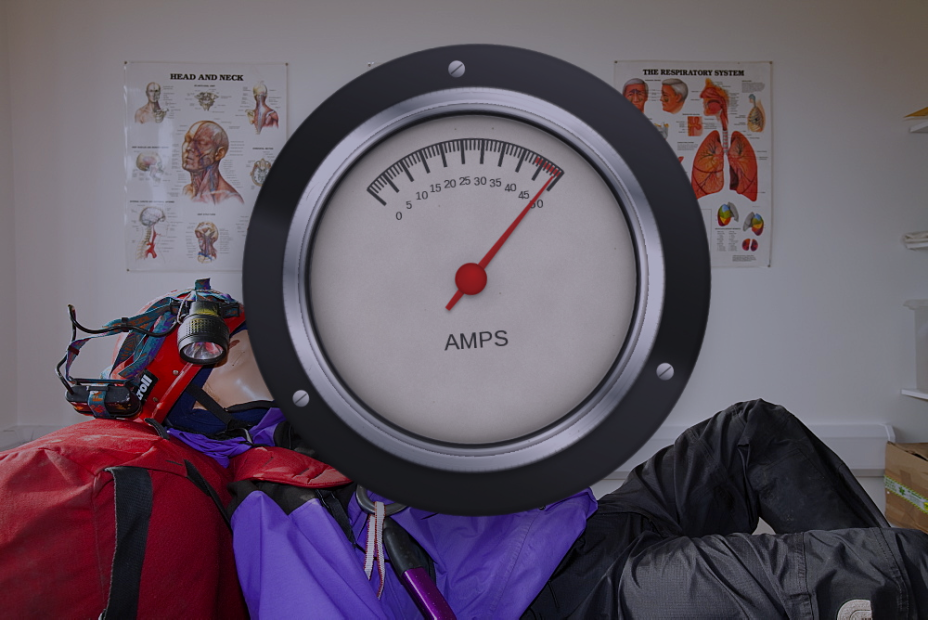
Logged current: 49 A
